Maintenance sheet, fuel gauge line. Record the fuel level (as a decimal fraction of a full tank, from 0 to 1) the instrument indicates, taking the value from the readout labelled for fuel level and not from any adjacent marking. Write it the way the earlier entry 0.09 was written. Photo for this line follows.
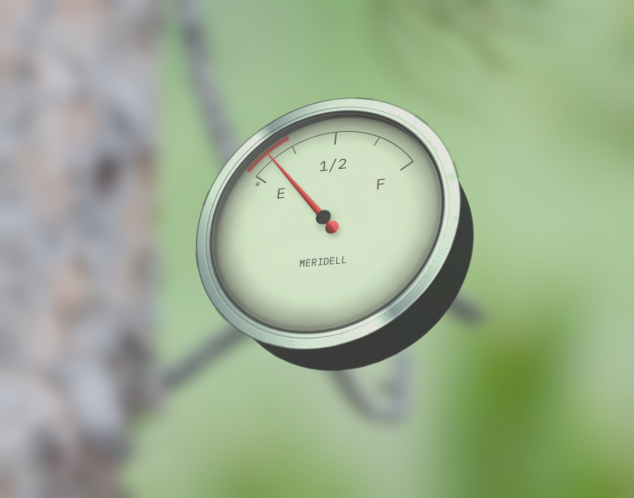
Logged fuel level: 0.125
